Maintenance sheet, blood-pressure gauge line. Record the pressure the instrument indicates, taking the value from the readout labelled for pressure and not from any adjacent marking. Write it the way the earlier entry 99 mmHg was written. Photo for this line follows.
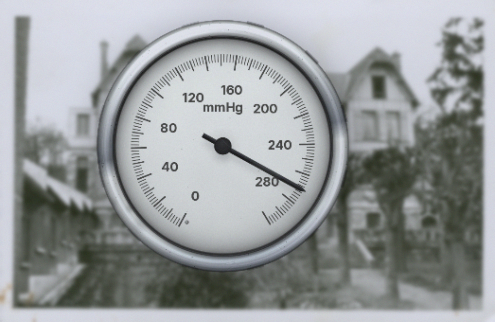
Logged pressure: 270 mmHg
